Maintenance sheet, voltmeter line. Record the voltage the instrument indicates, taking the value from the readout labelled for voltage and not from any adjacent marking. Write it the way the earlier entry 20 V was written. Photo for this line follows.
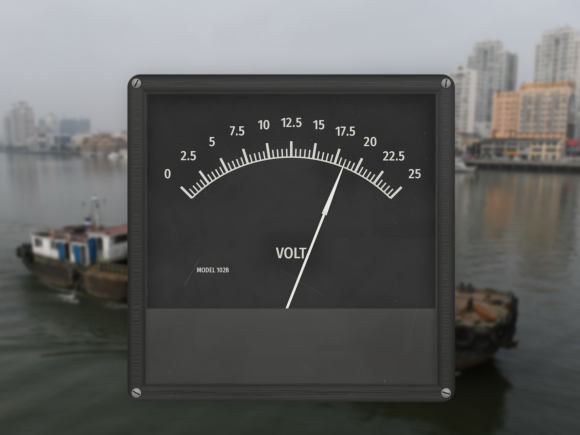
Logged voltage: 18.5 V
